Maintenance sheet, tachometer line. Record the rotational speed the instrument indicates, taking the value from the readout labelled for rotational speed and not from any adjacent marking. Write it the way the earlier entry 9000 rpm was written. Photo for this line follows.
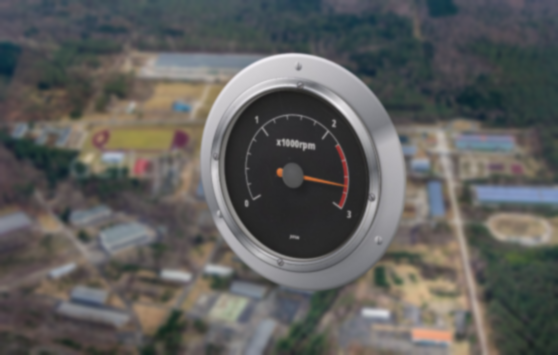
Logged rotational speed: 2700 rpm
